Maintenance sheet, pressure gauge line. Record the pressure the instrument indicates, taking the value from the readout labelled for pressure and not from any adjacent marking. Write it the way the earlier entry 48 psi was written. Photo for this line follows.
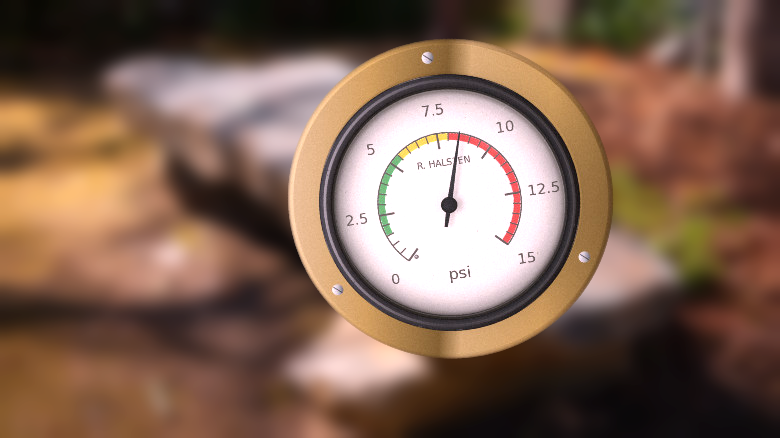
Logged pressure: 8.5 psi
